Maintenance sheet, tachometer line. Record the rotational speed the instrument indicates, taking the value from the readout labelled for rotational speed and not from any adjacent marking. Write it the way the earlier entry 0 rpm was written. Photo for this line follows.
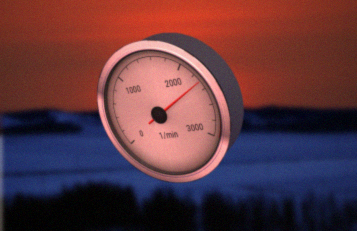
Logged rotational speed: 2300 rpm
